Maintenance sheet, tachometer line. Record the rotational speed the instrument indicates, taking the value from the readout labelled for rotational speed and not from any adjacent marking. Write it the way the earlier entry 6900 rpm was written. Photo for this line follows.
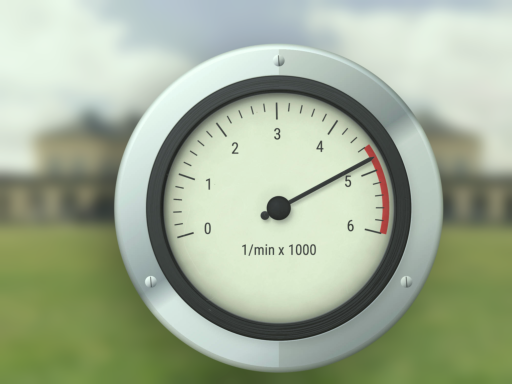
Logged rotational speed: 4800 rpm
